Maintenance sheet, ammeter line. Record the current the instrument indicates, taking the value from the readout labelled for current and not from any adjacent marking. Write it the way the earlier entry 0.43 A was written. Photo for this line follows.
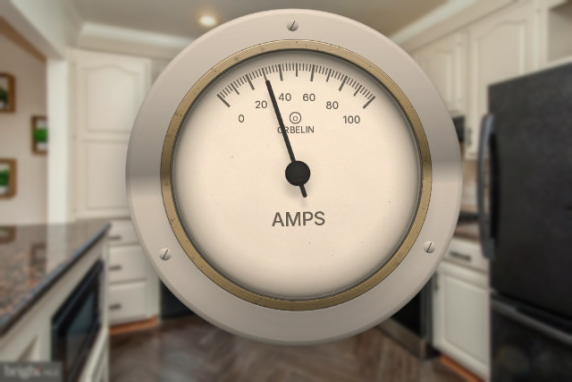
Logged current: 30 A
